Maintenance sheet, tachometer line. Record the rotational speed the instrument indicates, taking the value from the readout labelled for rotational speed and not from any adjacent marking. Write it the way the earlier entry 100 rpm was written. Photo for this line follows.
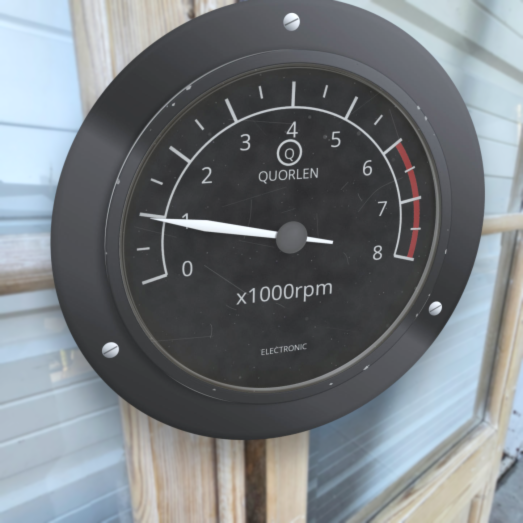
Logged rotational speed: 1000 rpm
